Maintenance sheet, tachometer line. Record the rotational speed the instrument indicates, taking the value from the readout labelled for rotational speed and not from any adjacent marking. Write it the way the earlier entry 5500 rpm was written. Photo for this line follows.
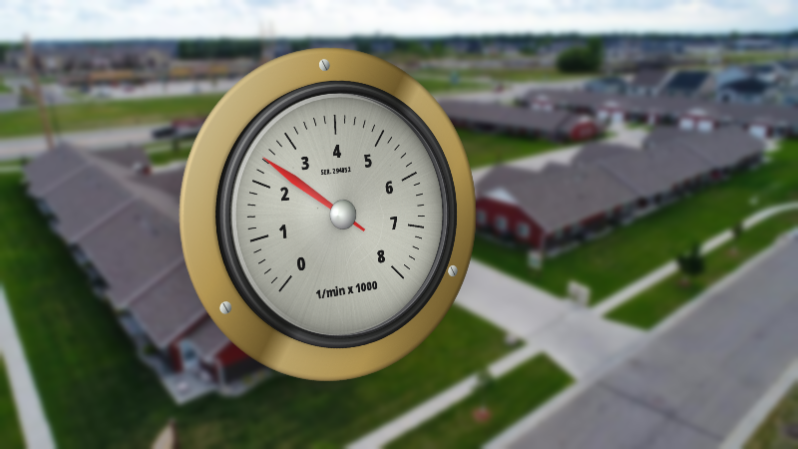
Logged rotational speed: 2400 rpm
